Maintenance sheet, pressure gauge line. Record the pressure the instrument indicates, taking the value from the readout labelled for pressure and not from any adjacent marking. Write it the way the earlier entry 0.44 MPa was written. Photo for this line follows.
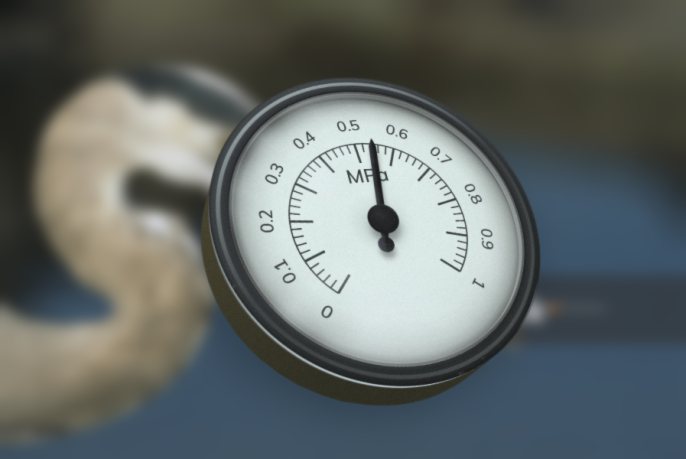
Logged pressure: 0.54 MPa
